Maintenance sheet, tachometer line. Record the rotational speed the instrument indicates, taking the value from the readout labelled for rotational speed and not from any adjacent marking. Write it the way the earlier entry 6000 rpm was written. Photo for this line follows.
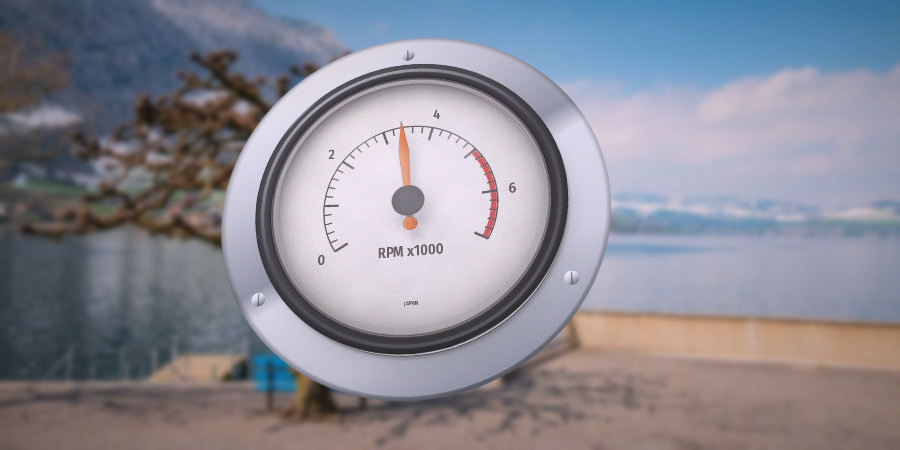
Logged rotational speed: 3400 rpm
